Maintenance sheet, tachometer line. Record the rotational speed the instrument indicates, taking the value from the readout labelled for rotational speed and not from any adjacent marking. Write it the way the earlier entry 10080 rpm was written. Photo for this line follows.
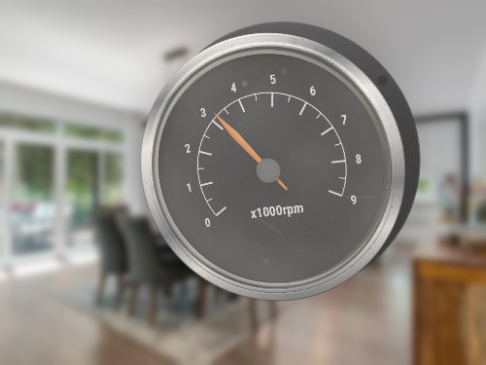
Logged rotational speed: 3250 rpm
